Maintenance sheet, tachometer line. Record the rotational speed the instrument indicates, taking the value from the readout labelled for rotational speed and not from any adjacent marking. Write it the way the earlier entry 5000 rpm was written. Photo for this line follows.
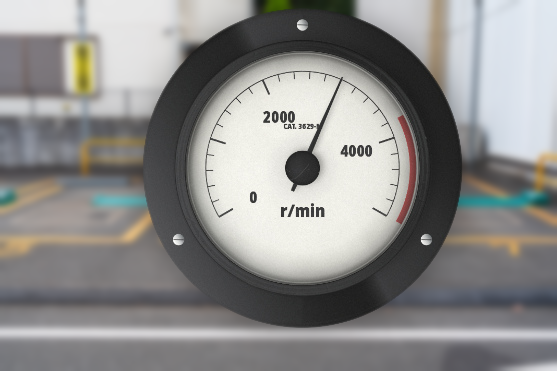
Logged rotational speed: 3000 rpm
